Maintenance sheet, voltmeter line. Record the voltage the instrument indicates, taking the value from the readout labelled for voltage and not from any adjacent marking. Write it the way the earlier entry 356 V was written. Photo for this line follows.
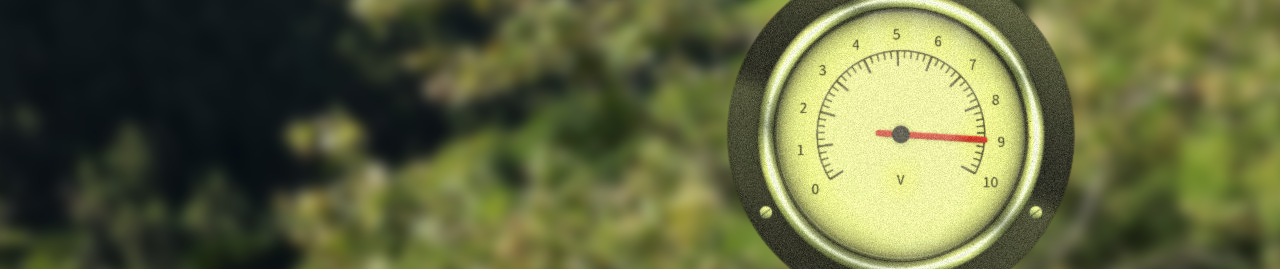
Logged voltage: 9 V
